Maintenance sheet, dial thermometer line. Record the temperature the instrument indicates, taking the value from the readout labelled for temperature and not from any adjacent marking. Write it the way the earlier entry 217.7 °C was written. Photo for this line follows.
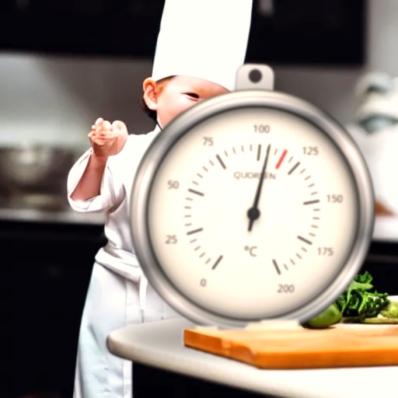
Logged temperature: 105 °C
